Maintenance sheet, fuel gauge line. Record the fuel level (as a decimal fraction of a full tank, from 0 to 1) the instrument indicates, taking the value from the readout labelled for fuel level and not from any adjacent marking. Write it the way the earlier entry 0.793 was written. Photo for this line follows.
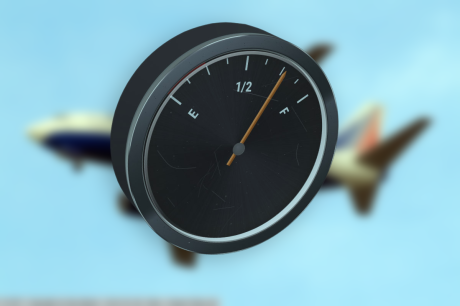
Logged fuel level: 0.75
